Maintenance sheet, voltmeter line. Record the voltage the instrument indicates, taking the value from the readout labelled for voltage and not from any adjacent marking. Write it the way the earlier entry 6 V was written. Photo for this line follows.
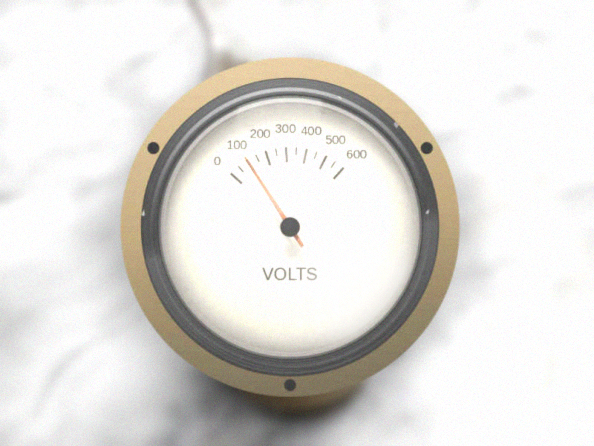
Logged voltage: 100 V
